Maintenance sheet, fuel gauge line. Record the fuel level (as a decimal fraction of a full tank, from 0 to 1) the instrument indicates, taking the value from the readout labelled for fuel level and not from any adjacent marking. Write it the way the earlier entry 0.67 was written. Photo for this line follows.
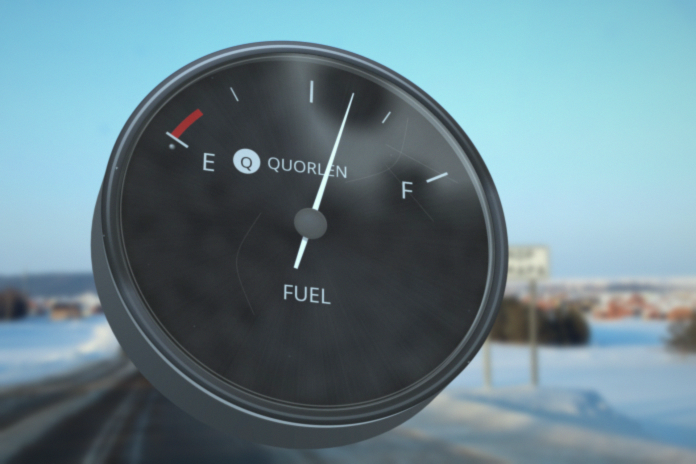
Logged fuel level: 0.625
